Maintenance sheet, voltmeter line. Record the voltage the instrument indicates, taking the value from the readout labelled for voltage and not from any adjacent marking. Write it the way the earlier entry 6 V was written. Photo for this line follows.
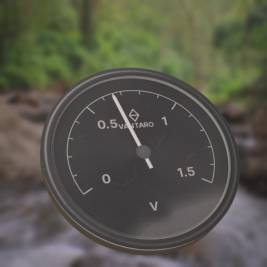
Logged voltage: 0.65 V
